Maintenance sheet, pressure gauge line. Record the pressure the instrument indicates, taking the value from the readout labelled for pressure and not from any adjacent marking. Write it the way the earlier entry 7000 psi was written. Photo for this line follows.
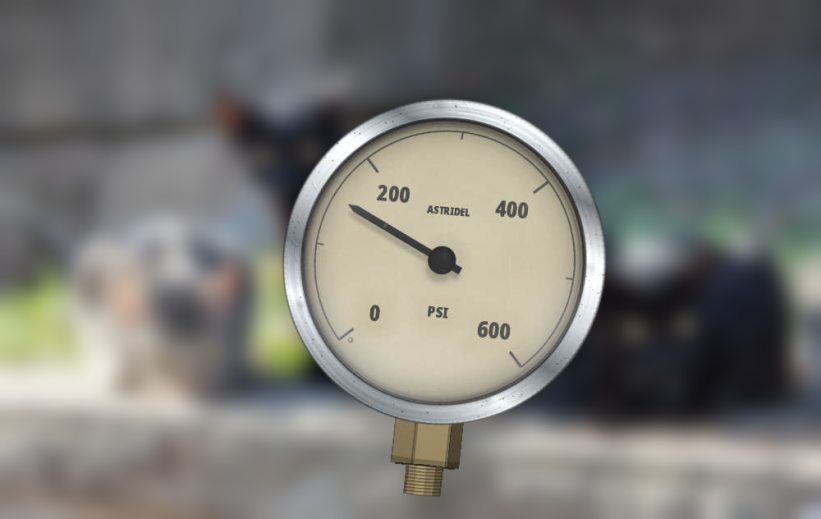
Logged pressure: 150 psi
